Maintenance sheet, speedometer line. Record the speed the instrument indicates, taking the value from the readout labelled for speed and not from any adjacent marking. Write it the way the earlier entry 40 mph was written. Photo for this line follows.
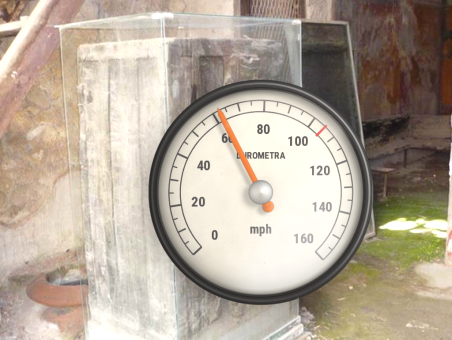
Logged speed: 62.5 mph
